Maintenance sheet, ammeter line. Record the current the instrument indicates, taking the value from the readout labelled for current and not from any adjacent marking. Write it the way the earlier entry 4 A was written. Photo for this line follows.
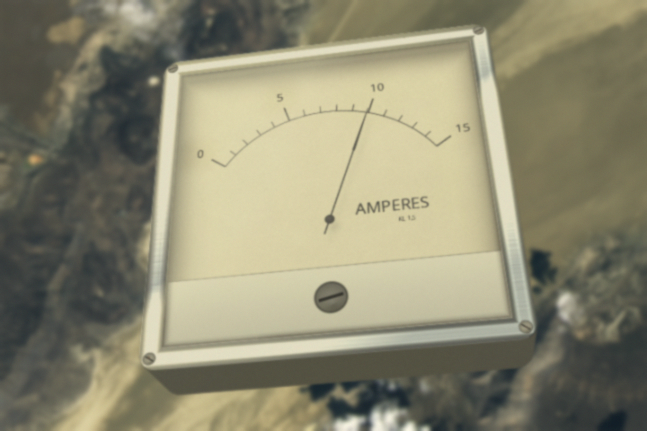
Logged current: 10 A
